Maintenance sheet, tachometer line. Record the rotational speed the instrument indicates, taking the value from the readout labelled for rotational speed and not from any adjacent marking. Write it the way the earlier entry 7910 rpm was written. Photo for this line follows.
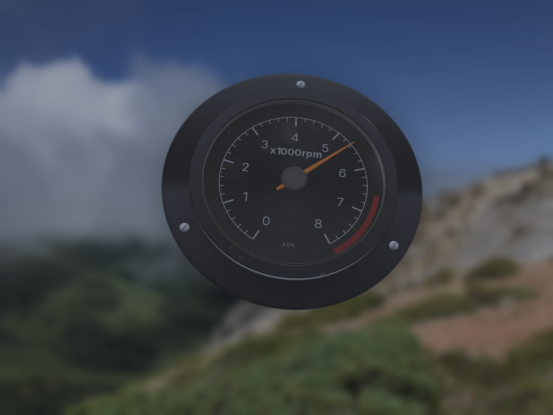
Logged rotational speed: 5400 rpm
